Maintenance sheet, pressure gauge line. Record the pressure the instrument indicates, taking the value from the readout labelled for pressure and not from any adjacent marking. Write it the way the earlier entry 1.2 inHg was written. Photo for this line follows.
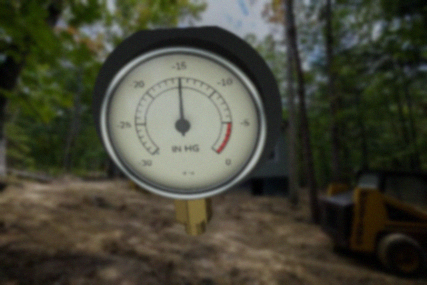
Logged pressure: -15 inHg
